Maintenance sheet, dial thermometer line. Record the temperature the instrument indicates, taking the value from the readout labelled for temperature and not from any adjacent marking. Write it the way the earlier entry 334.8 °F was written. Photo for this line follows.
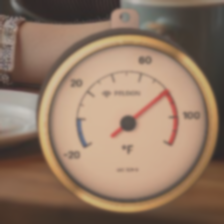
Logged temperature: 80 °F
